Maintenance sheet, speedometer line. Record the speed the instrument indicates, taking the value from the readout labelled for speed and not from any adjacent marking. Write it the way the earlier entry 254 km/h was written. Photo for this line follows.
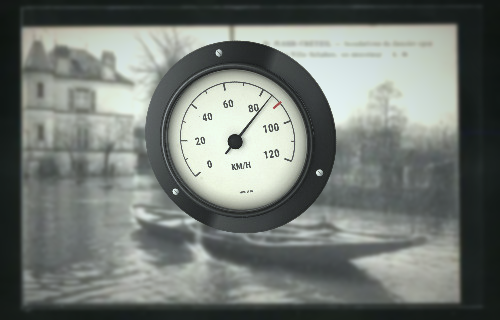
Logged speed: 85 km/h
